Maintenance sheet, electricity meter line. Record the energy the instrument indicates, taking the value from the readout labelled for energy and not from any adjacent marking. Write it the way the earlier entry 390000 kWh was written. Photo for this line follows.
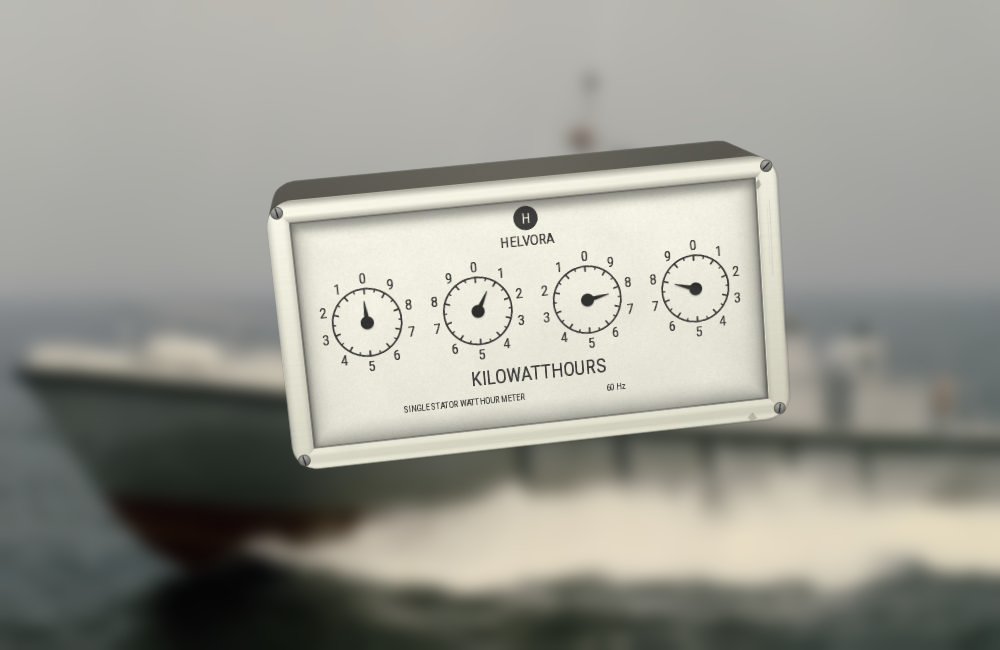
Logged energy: 78 kWh
